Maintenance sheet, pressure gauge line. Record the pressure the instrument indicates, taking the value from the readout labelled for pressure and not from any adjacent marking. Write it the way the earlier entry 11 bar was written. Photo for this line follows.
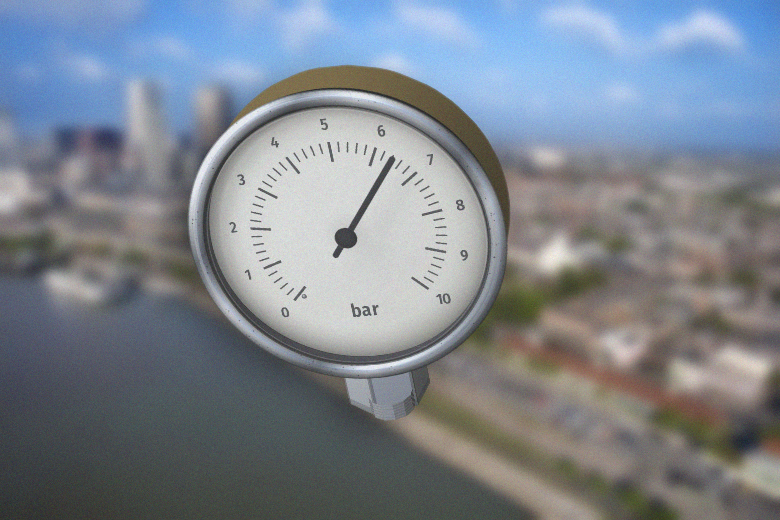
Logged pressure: 6.4 bar
